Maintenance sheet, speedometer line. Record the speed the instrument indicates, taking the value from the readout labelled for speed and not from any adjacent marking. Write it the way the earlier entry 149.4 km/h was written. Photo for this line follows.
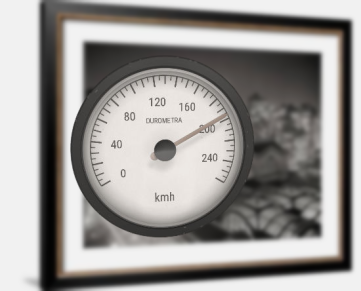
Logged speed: 195 km/h
